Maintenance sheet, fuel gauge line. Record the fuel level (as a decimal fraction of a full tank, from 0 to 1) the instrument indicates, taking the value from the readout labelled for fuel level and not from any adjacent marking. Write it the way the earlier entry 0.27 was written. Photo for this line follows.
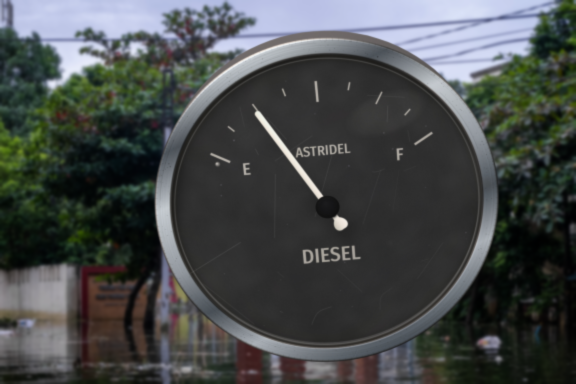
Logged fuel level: 0.25
